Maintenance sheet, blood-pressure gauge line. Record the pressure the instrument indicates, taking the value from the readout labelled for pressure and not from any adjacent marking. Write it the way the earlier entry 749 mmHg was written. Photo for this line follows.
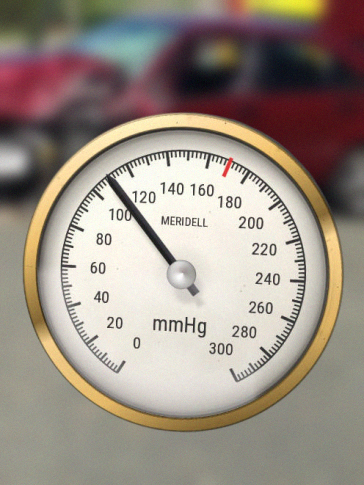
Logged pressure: 110 mmHg
